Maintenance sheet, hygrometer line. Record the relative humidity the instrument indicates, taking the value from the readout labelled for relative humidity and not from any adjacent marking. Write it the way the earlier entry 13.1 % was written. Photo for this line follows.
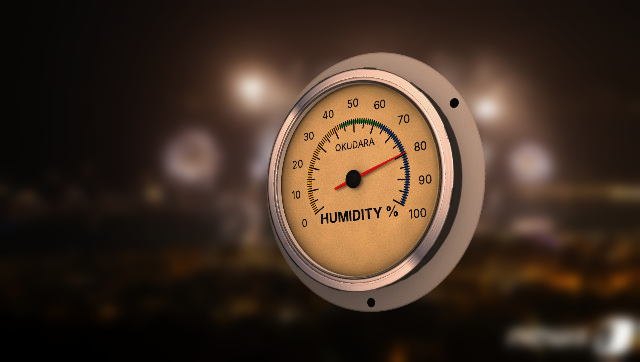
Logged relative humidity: 80 %
